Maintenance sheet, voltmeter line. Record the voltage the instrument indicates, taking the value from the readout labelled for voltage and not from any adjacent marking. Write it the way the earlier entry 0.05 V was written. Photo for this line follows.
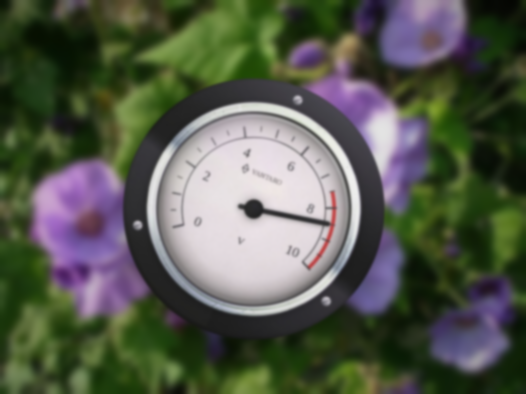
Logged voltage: 8.5 V
